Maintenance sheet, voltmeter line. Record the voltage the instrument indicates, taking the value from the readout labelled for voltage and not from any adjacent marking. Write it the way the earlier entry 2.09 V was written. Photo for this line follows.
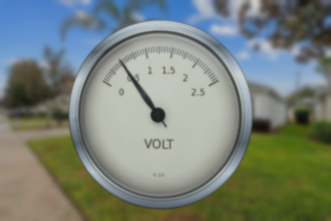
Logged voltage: 0.5 V
